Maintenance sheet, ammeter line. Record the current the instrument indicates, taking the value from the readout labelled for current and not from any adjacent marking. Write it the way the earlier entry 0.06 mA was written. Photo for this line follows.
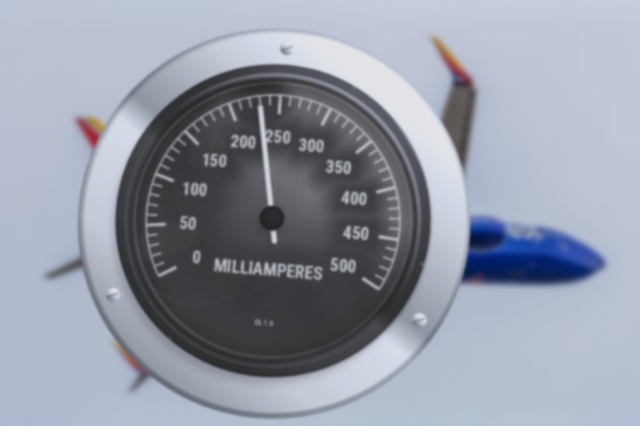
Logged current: 230 mA
